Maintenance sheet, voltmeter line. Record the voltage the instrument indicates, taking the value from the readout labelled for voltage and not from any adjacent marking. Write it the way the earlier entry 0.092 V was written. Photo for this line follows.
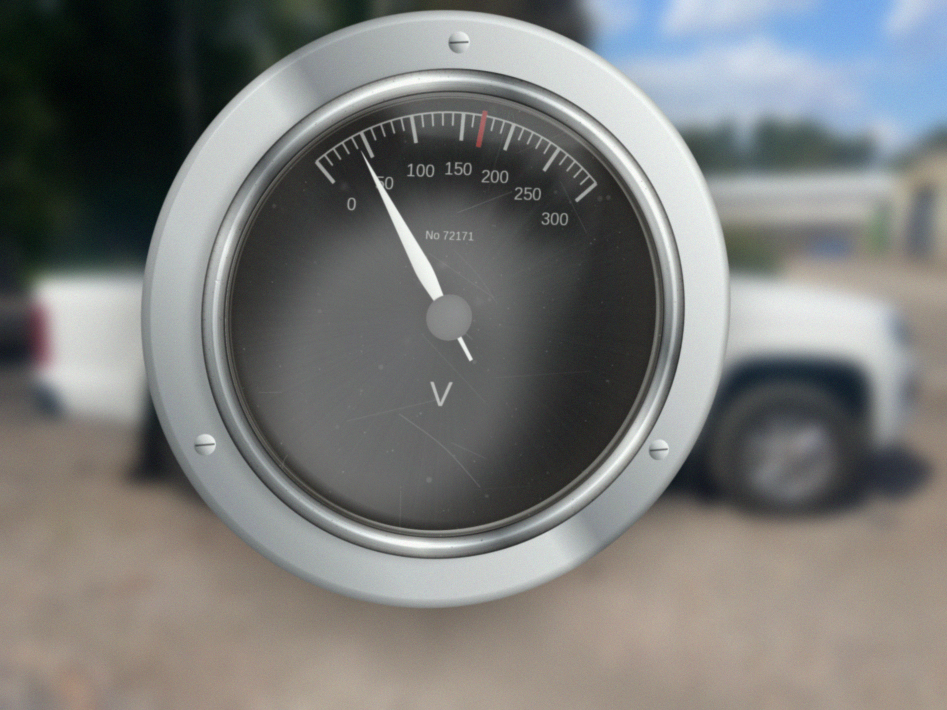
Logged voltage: 40 V
